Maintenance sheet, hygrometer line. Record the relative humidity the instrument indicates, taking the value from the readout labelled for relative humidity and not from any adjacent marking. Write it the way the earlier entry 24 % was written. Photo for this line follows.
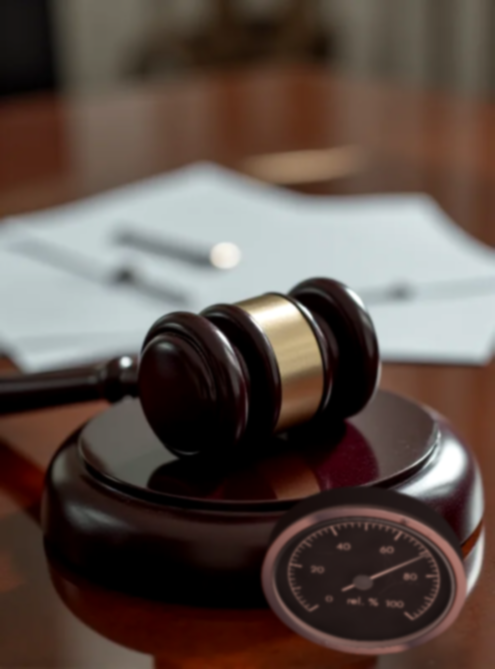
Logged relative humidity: 70 %
